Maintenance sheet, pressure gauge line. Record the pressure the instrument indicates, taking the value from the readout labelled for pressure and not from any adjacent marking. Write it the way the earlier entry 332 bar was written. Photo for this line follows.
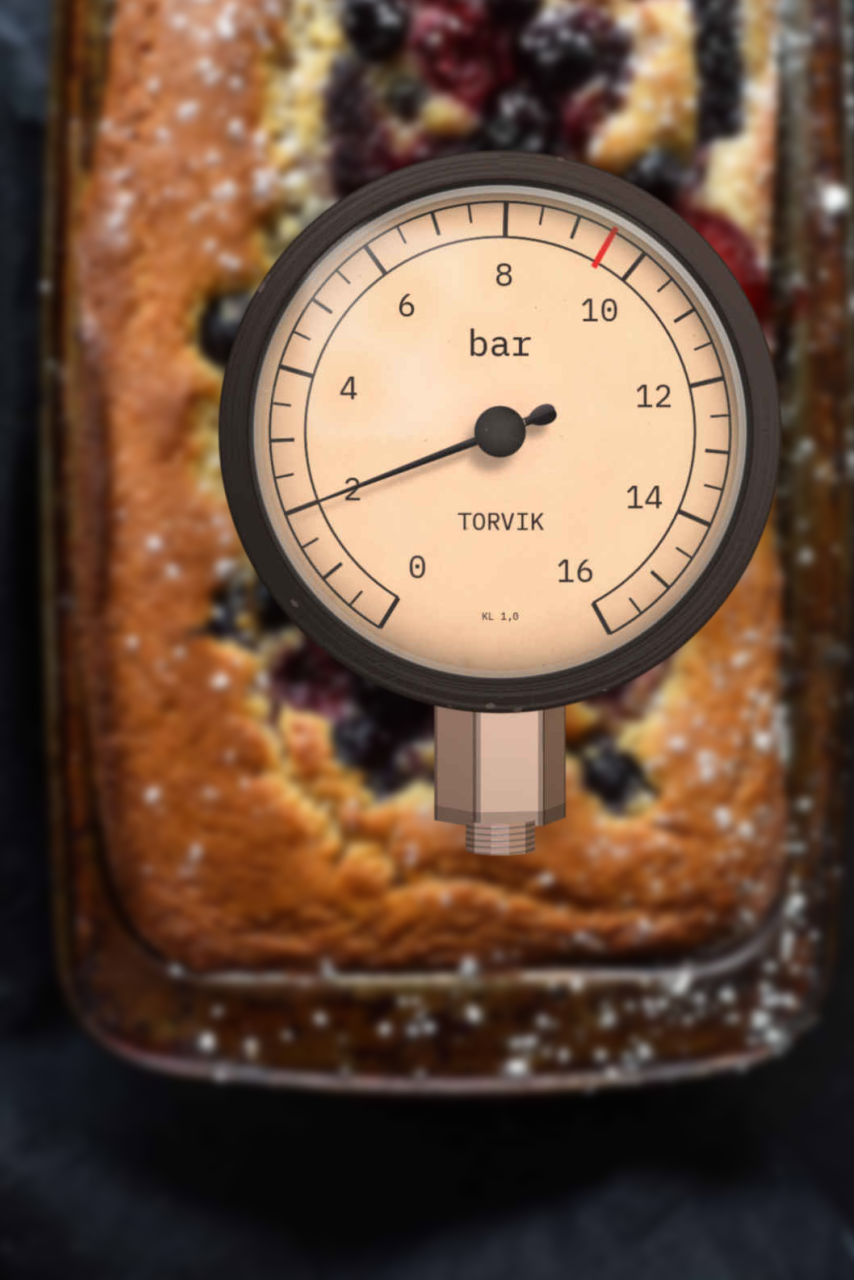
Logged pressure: 2 bar
